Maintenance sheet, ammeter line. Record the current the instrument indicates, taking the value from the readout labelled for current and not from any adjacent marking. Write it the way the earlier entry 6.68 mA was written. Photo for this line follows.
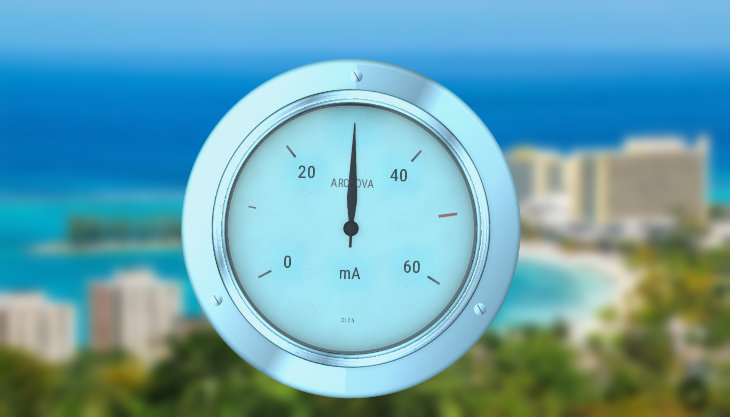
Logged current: 30 mA
